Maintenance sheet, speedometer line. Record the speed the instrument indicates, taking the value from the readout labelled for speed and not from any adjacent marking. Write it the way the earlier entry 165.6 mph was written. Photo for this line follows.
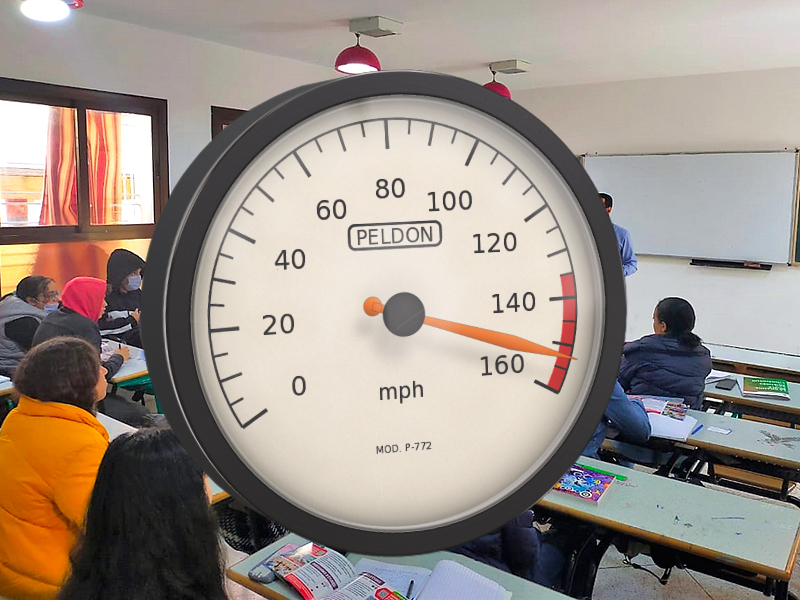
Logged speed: 152.5 mph
